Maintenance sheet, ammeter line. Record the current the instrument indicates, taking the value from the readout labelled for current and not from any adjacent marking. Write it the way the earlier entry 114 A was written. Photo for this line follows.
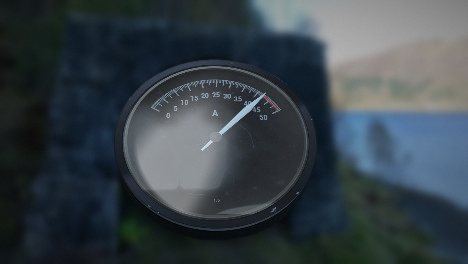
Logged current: 42.5 A
